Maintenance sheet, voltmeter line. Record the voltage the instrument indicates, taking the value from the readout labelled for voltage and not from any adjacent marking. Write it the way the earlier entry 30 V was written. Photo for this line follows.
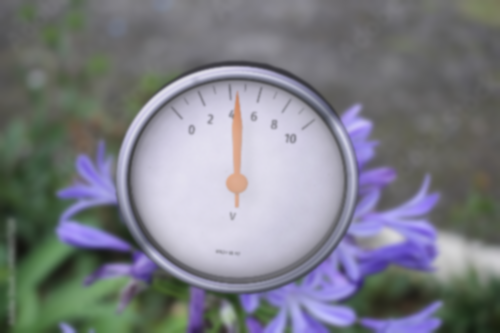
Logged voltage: 4.5 V
